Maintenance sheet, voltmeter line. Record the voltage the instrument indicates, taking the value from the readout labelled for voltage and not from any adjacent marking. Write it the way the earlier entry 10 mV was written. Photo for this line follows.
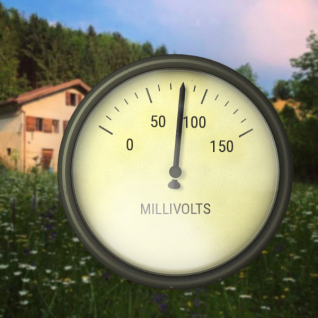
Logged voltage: 80 mV
